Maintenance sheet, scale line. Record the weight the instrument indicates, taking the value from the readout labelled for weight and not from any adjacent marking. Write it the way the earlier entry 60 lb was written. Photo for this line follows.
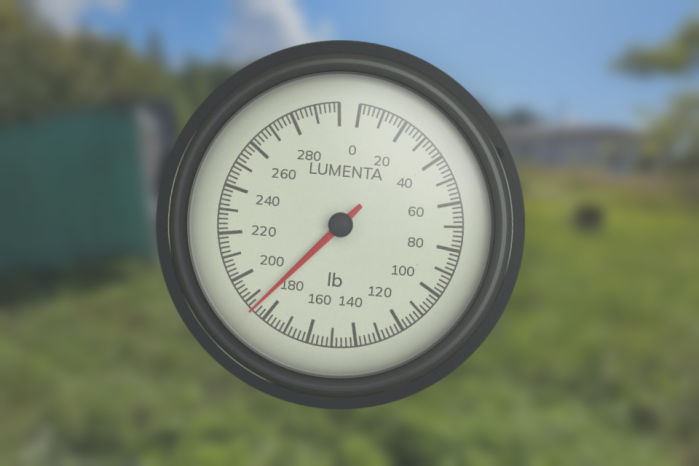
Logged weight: 186 lb
